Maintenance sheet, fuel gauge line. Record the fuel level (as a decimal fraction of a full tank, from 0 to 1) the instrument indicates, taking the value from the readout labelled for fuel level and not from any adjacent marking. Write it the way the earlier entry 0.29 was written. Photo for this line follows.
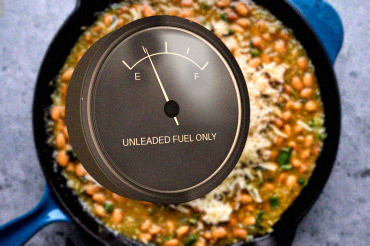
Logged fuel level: 0.25
